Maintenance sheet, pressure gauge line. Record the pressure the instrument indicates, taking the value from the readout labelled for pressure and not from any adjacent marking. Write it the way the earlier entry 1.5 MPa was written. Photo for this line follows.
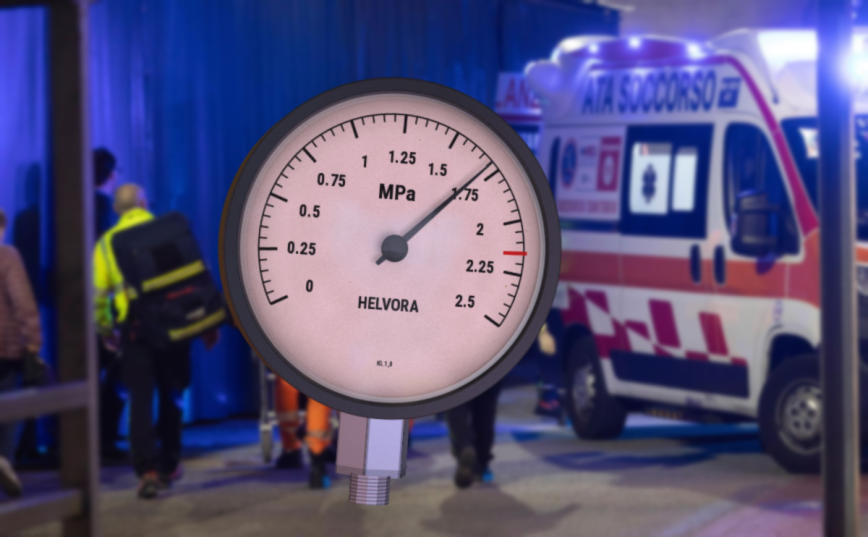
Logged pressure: 1.7 MPa
